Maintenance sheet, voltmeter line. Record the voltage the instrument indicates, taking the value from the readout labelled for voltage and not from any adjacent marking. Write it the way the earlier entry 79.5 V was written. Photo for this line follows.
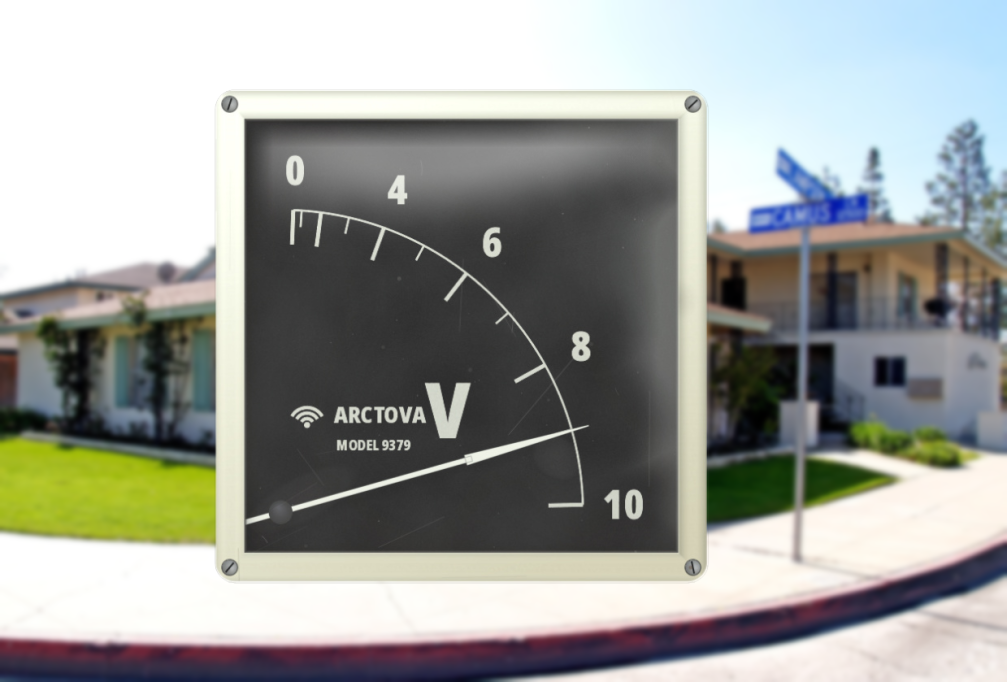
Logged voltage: 9 V
